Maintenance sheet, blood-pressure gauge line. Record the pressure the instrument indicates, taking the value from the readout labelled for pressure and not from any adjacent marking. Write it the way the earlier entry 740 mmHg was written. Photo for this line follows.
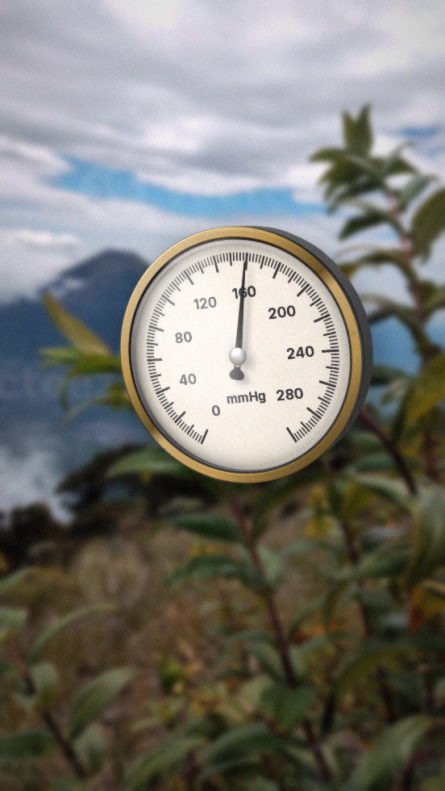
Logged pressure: 160 mmHg
